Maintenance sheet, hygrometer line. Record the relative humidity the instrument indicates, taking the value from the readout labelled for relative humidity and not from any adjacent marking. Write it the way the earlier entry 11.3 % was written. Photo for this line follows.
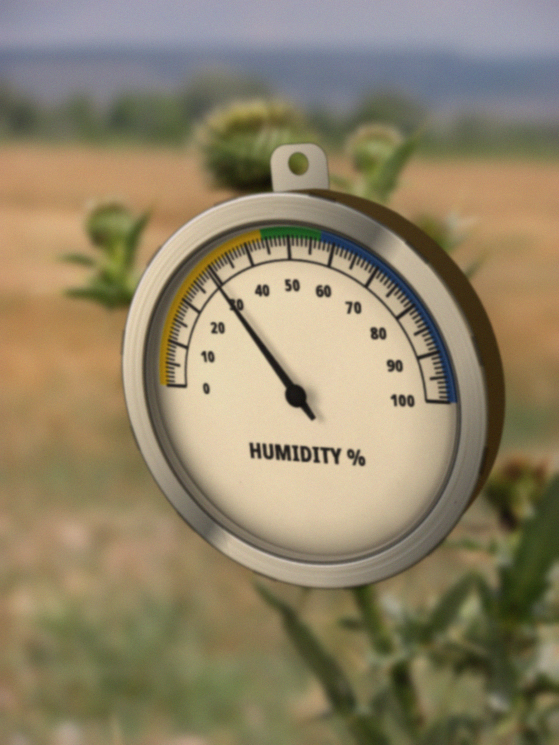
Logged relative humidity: 30 %
